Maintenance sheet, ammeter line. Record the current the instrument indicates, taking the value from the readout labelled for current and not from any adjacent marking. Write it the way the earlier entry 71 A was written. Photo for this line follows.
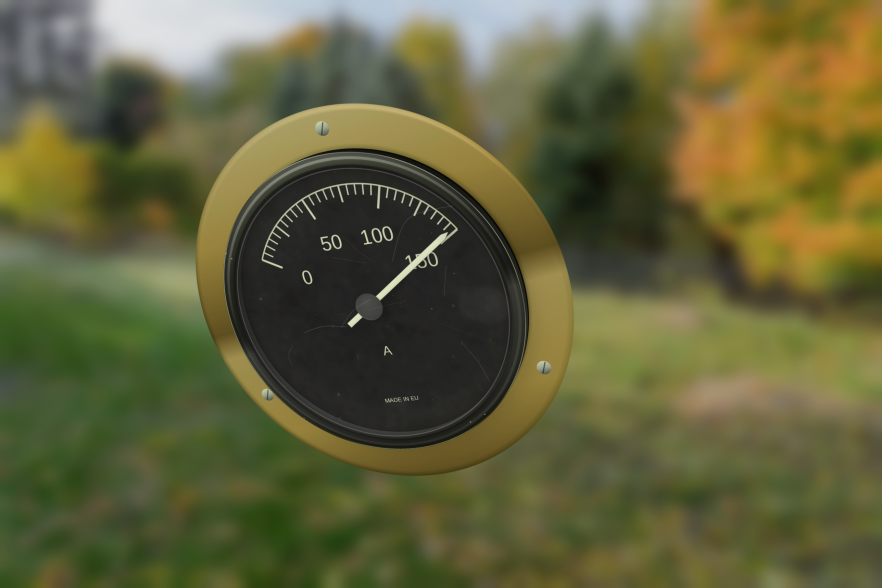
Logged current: 147.5 A
